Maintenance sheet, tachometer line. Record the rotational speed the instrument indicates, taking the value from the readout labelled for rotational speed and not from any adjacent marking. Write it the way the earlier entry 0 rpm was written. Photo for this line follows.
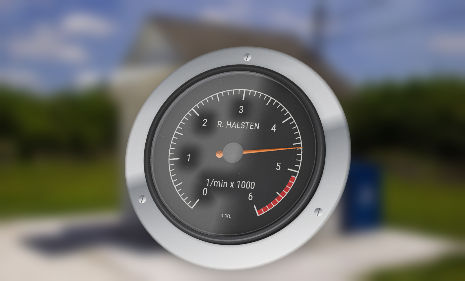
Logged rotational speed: 4600 rpm
